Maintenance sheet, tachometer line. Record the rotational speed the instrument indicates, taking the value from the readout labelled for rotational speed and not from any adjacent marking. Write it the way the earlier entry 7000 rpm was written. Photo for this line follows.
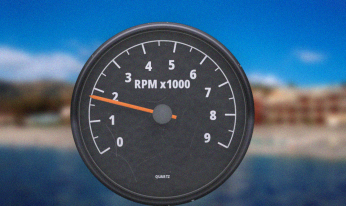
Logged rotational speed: 1750 rpm
